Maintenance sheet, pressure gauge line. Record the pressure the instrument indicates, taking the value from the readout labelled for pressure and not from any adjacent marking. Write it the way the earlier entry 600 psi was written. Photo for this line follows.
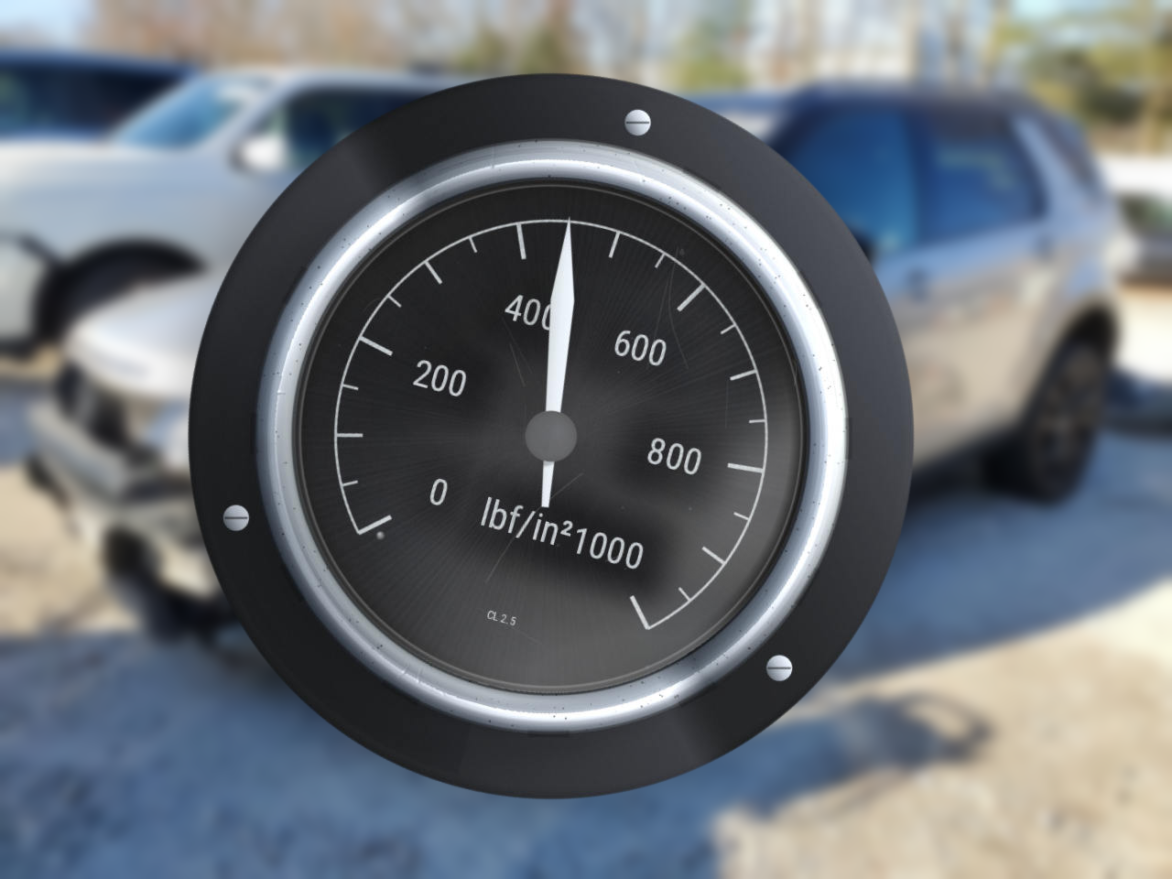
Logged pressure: 450 psi
